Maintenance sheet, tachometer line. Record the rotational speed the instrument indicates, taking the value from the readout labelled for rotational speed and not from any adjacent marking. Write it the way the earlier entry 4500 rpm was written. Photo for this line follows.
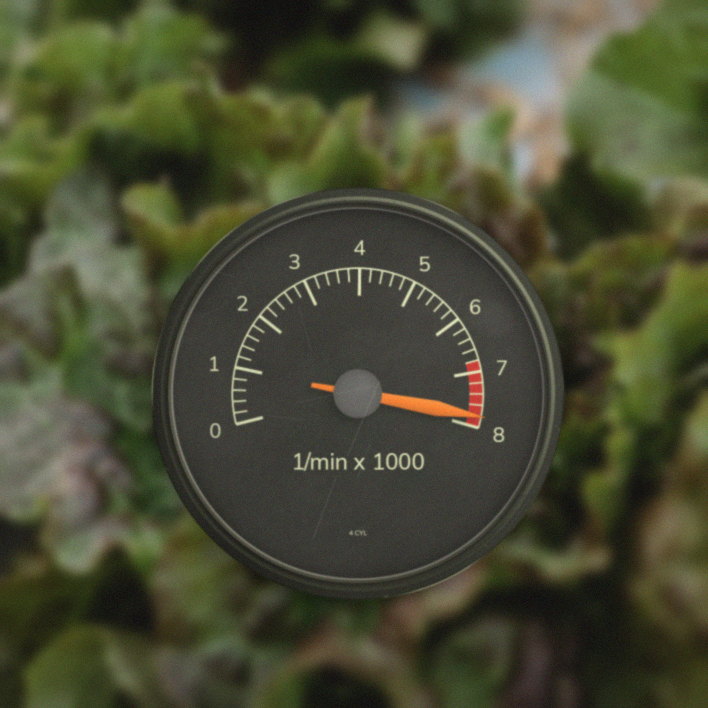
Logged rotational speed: 7800 rpm
